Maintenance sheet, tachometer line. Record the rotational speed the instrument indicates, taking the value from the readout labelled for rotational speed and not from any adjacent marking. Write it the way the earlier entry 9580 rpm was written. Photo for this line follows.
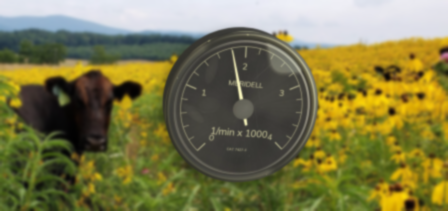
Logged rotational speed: 1800 rpm
